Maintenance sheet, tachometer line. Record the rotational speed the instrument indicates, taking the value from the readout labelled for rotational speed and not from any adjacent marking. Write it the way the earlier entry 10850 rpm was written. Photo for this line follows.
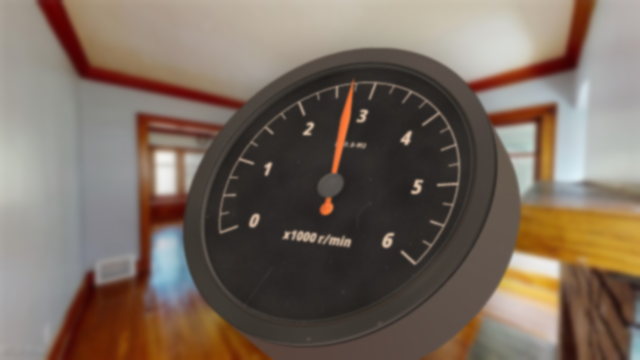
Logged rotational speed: 2750 rpm
